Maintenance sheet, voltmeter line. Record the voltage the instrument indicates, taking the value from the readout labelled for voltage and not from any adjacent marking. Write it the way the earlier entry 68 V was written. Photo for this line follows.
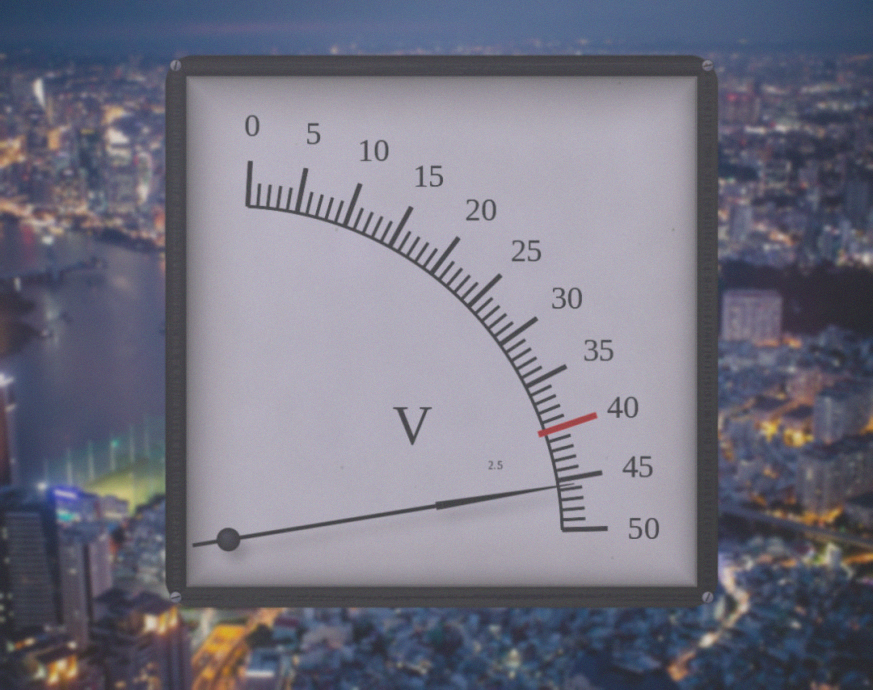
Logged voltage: 45.5 V
